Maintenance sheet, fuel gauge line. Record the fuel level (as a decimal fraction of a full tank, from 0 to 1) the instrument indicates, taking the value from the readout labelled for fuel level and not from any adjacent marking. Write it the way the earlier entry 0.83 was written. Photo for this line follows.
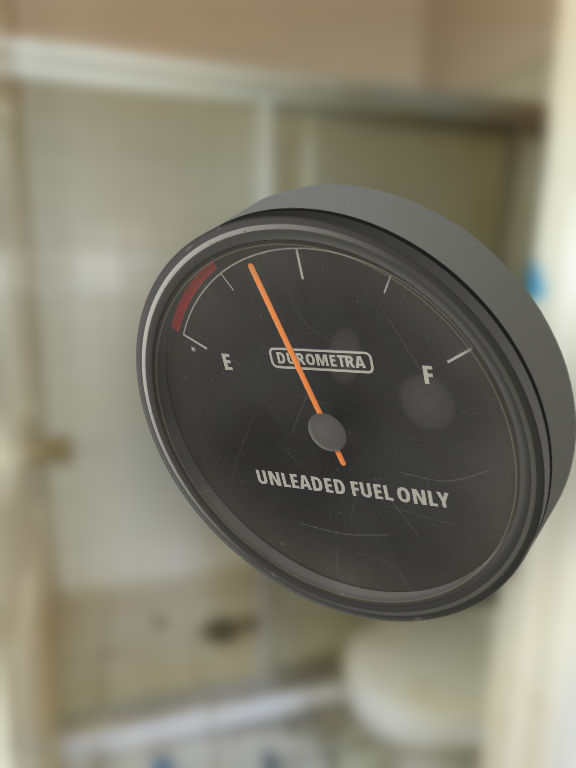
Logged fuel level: 0.375
